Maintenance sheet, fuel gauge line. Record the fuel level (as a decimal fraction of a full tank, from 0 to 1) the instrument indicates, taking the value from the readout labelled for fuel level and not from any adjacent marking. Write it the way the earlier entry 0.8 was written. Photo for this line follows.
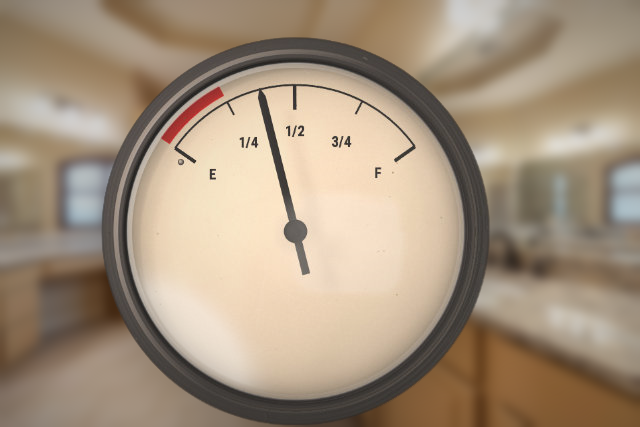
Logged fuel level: 0.375
